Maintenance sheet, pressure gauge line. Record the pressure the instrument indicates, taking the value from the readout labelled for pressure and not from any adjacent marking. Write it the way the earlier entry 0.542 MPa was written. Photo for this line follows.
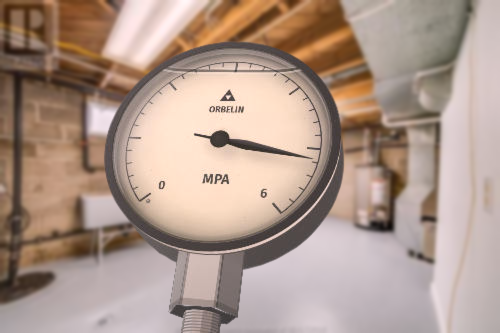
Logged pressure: 5.2 MPa
